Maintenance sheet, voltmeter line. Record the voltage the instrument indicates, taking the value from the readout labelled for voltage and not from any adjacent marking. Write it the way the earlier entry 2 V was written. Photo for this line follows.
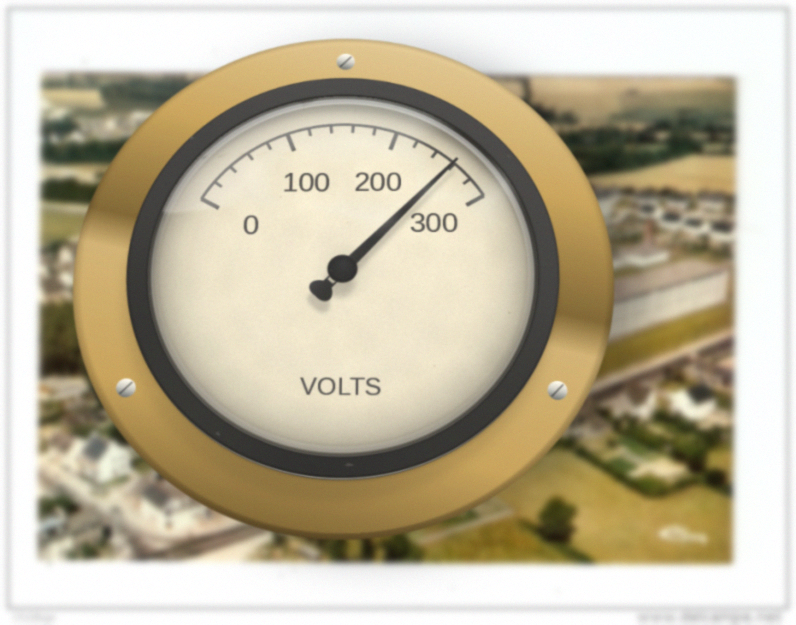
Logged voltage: 260 V
